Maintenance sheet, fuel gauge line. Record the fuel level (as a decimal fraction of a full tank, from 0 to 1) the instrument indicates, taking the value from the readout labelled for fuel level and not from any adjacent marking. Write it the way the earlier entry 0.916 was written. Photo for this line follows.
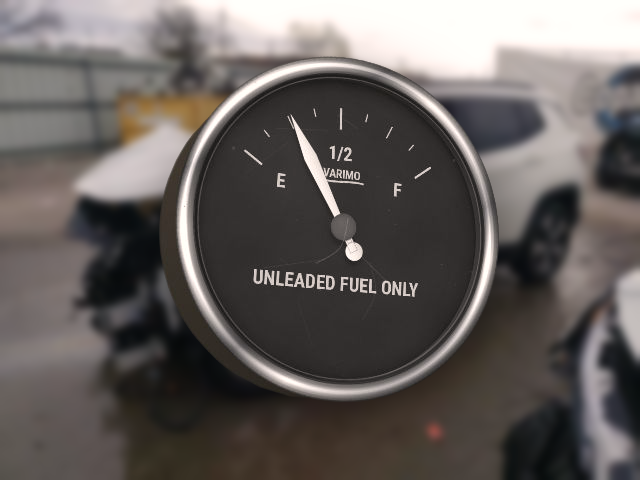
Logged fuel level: 0.25
